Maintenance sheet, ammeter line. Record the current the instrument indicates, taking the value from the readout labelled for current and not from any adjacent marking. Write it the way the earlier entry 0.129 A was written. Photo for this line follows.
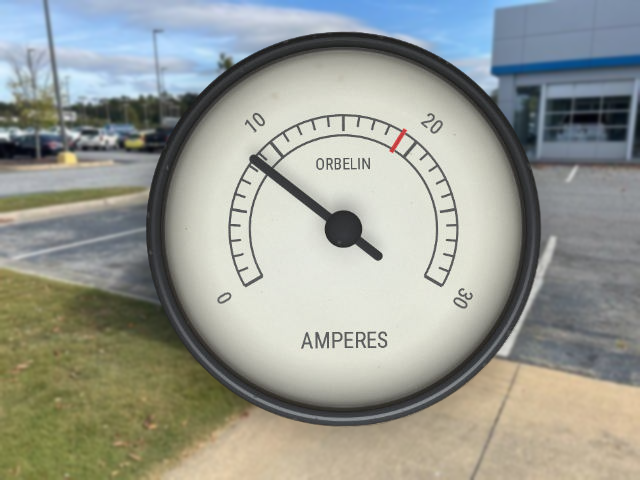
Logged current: 8.5 A
